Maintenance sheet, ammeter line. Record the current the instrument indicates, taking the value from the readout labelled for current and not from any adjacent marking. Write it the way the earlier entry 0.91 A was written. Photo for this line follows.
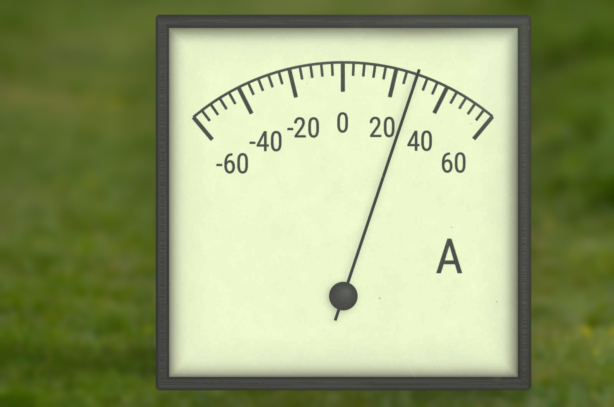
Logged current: 28 A
